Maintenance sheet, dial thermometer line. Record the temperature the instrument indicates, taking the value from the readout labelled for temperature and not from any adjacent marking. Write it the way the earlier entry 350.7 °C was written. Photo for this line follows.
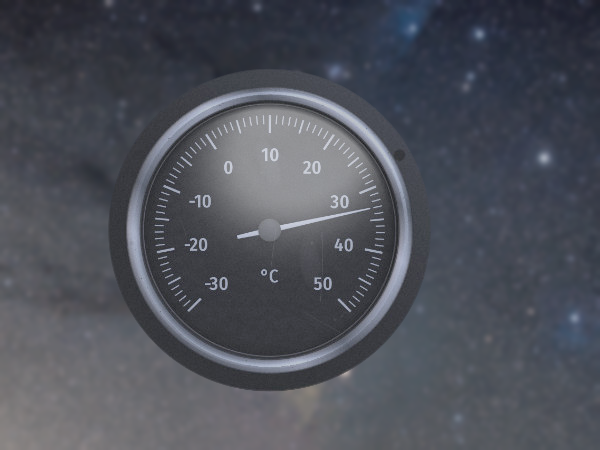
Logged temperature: 33 °C
